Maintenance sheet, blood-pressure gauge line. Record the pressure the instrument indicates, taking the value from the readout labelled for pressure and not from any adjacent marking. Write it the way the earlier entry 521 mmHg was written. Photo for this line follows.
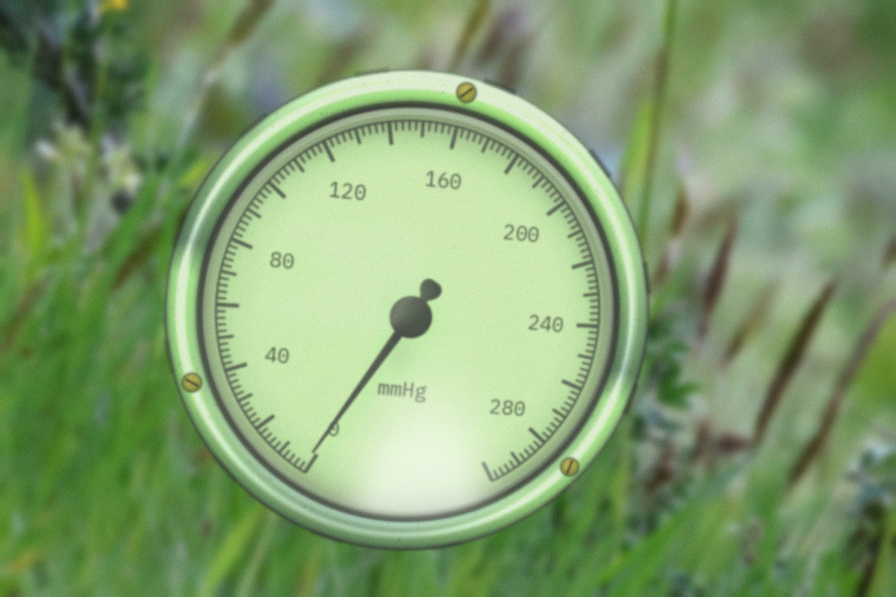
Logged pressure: 2 mmHg
